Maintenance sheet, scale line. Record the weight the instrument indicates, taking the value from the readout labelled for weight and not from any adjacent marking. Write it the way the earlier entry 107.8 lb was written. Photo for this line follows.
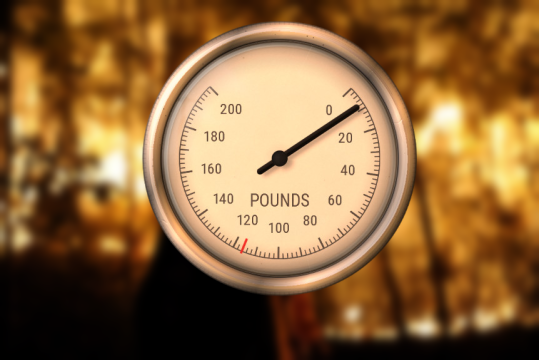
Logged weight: 8 lb
